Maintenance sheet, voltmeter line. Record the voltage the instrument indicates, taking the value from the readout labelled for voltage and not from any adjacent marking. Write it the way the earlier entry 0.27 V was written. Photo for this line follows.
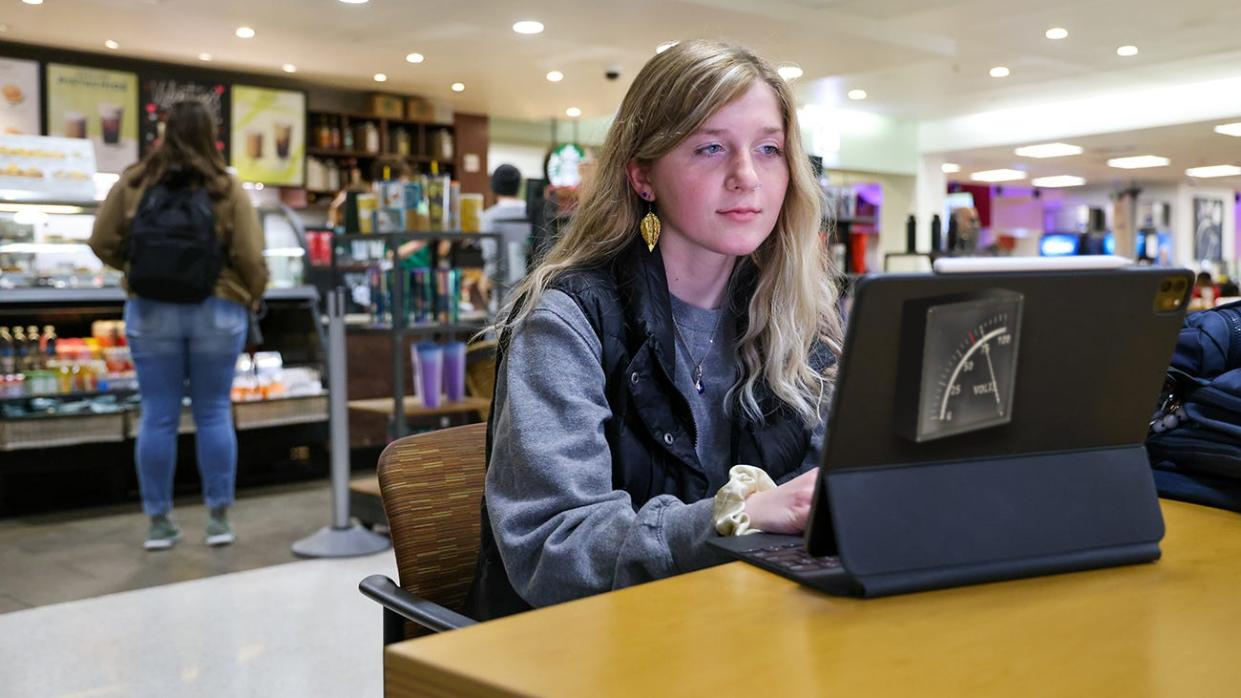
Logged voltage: 75 V
